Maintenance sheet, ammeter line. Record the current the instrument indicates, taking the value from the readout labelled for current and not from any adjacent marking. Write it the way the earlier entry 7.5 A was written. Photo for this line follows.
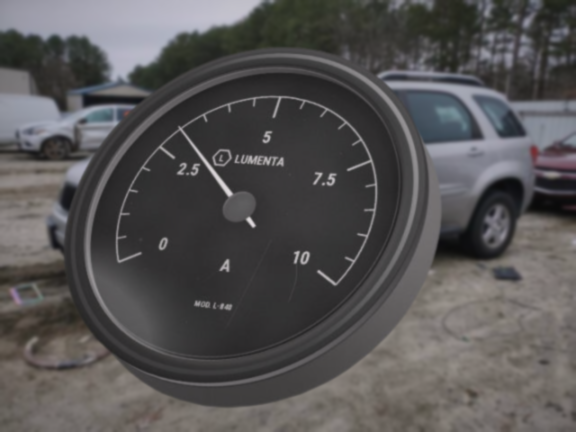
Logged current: 3 A
